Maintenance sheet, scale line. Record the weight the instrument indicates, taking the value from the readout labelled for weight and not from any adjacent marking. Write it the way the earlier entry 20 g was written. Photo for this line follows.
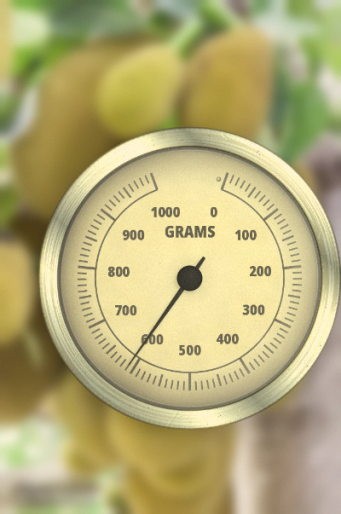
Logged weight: 610 g
